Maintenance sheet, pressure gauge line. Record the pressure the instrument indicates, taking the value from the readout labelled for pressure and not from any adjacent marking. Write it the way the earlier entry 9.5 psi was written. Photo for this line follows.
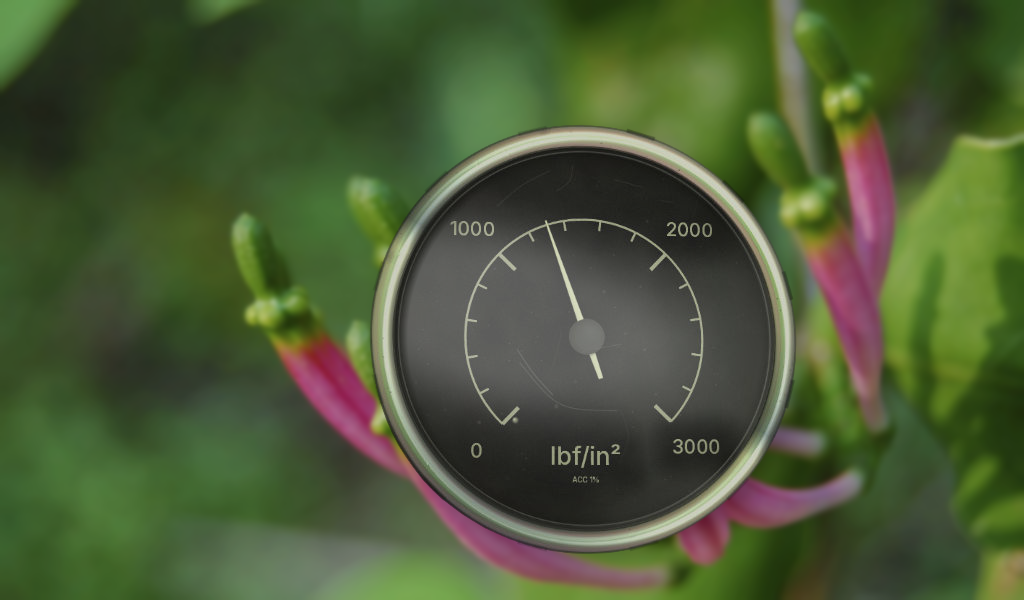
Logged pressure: 1300 psi
